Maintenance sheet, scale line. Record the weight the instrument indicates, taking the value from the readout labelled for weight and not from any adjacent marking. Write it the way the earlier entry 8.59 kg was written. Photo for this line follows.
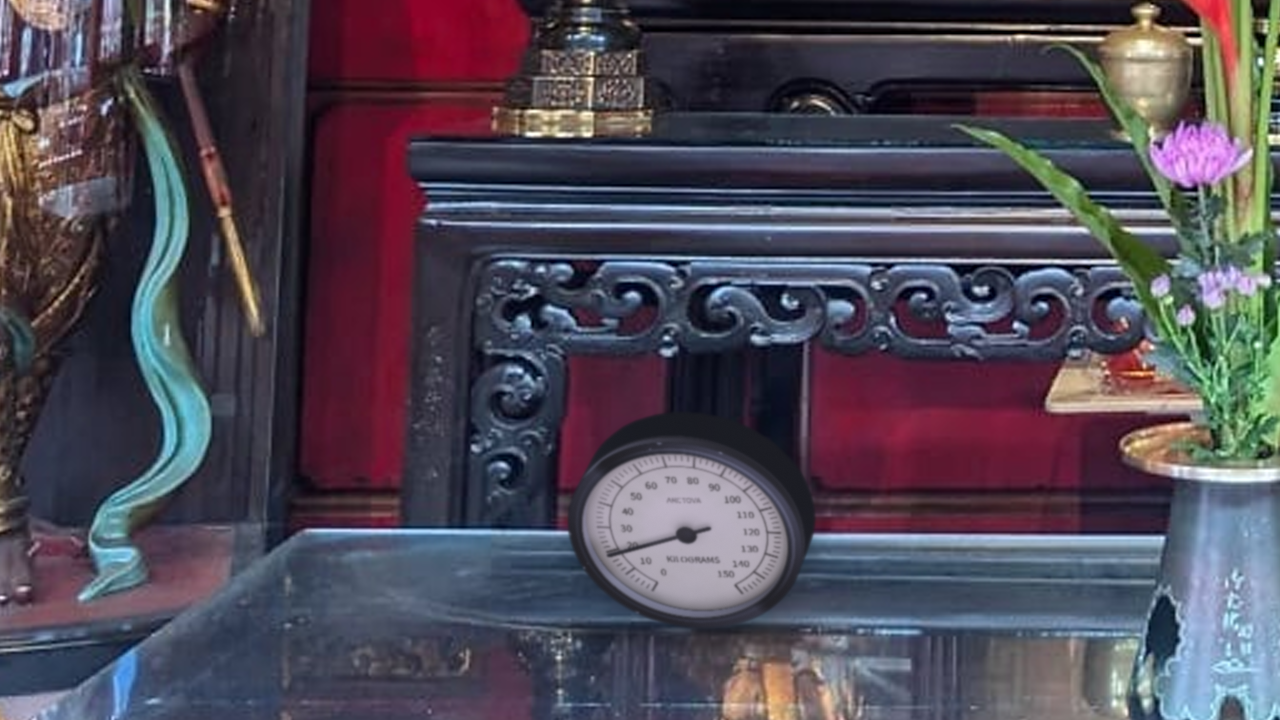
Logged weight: 20 kg
